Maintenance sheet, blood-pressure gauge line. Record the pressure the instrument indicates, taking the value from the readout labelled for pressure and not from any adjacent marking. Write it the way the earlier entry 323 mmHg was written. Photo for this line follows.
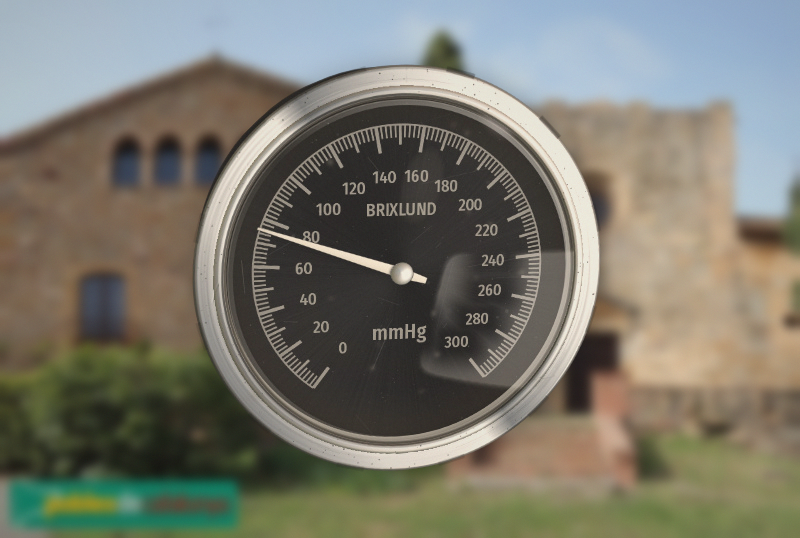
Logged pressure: 76 mmHg
